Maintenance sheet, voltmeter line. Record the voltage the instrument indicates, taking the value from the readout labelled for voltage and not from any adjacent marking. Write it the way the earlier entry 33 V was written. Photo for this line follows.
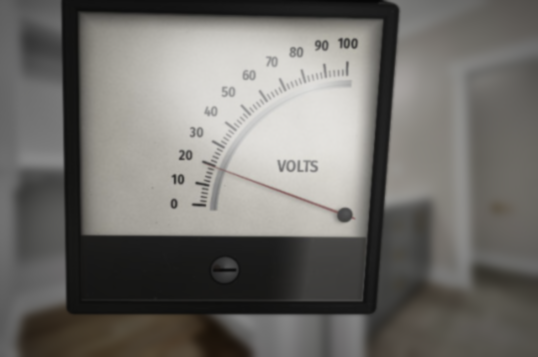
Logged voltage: 20 V
